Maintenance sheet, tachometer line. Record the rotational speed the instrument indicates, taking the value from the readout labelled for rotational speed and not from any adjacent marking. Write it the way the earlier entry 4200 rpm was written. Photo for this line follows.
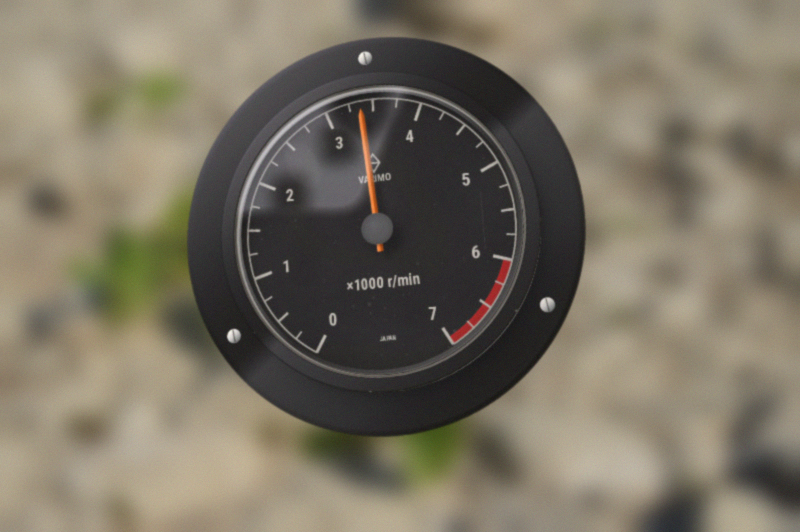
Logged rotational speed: 3375 rpm
